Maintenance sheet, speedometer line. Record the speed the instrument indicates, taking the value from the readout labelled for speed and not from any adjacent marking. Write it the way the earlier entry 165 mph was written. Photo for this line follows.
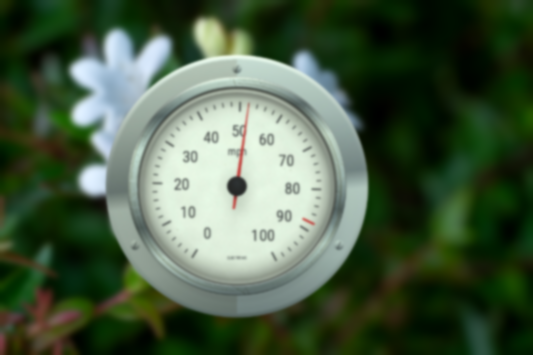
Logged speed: 52 mph
